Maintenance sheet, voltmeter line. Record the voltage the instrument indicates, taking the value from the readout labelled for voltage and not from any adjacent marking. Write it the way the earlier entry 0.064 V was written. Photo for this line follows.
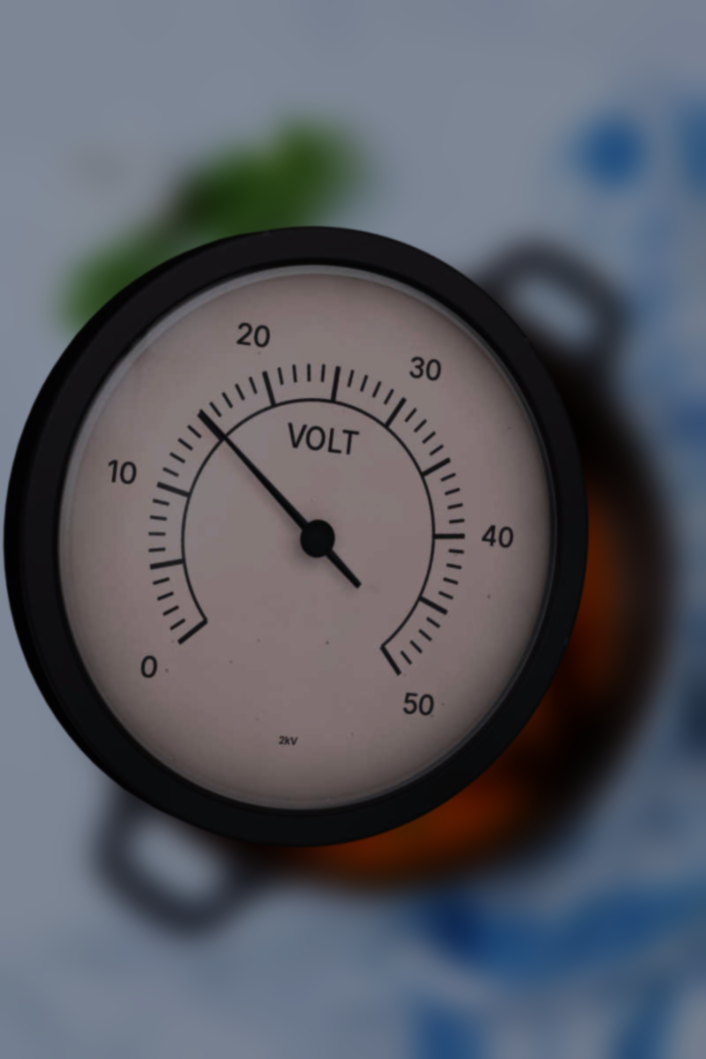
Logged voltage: 15 V
